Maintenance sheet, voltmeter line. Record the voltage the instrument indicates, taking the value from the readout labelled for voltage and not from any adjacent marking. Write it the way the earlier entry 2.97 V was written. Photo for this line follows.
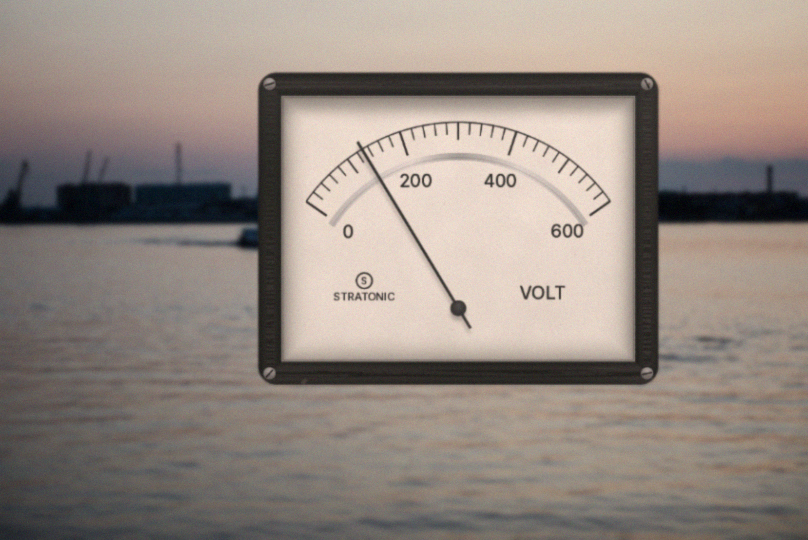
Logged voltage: 130 V
